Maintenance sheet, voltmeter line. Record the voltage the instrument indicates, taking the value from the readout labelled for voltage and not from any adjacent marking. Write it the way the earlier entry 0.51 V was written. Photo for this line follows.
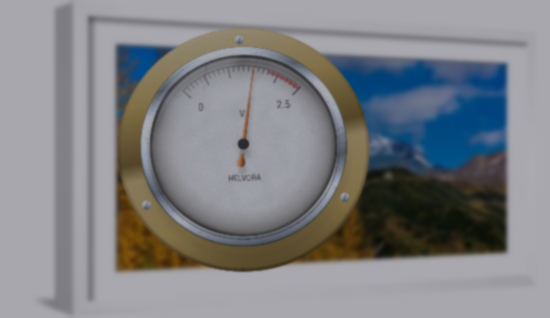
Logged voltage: 1.5 V
